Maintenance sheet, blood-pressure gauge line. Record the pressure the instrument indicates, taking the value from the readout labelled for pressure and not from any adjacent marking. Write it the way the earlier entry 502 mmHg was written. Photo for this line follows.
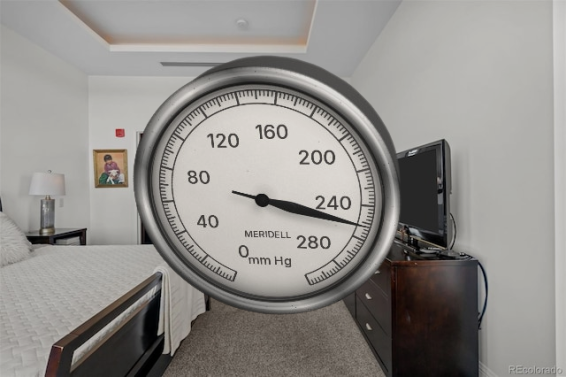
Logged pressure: 250 mmHg
